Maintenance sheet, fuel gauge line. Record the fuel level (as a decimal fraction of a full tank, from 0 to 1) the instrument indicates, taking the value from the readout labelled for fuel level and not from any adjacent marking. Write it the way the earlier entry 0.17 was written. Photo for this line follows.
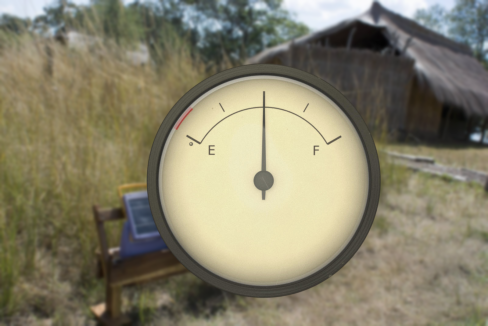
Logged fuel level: 0.5
